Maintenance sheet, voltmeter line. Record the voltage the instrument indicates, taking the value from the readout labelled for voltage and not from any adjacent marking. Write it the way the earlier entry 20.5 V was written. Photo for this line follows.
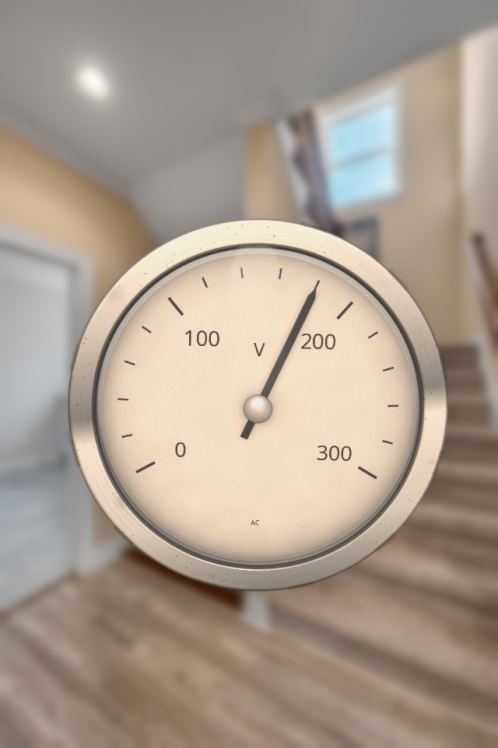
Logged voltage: 180 V
